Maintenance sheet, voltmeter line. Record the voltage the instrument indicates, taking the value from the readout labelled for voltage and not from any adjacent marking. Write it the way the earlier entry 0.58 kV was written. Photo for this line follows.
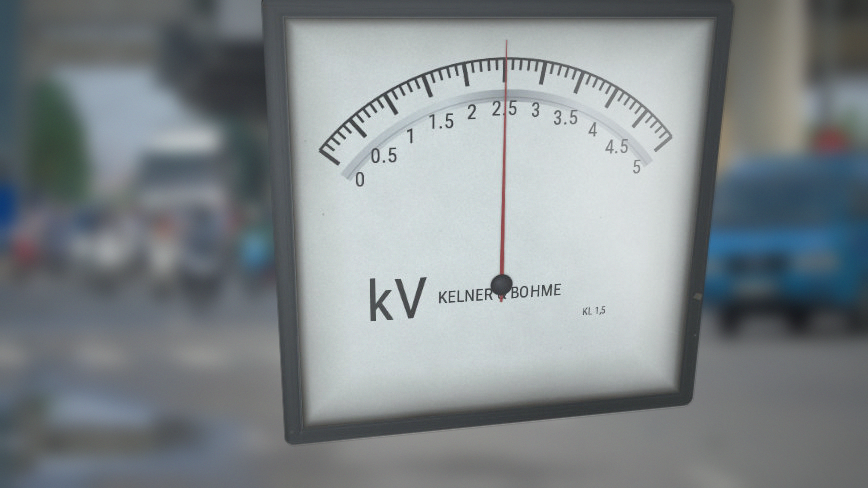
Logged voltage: 2.5 kV
